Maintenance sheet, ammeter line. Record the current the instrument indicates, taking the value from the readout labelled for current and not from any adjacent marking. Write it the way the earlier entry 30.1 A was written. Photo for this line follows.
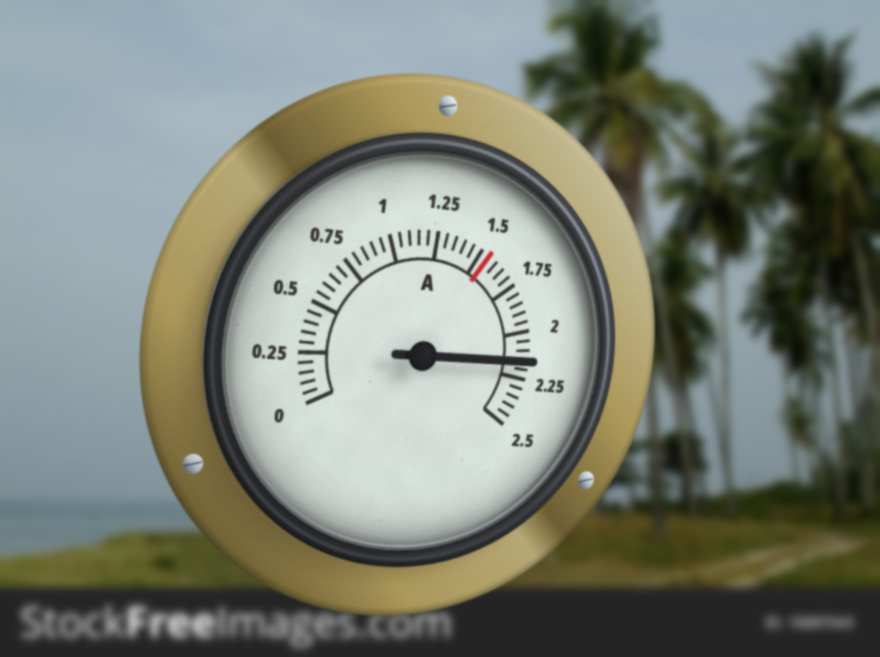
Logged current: 2.15 A
